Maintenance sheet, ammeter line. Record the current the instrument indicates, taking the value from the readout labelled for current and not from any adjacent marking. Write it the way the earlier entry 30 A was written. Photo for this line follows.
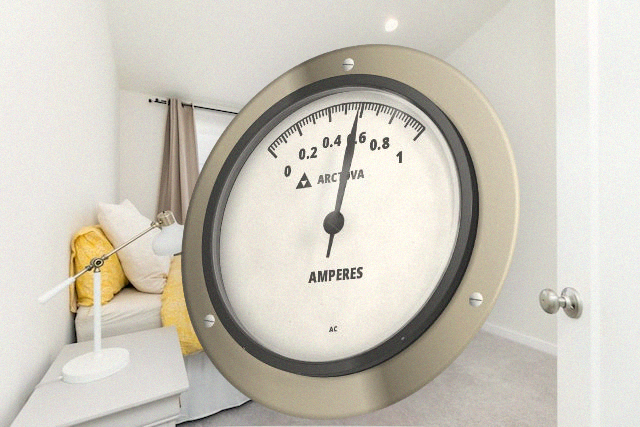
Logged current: 0.6 A
